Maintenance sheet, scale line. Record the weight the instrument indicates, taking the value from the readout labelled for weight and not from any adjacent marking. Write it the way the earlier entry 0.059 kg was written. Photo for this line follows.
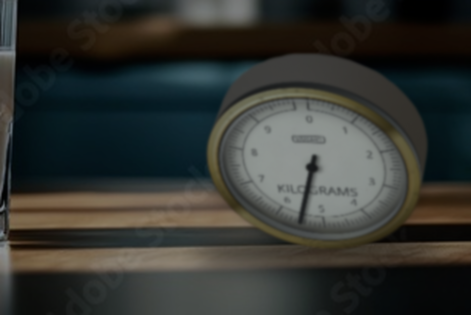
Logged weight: 5.5 kg
